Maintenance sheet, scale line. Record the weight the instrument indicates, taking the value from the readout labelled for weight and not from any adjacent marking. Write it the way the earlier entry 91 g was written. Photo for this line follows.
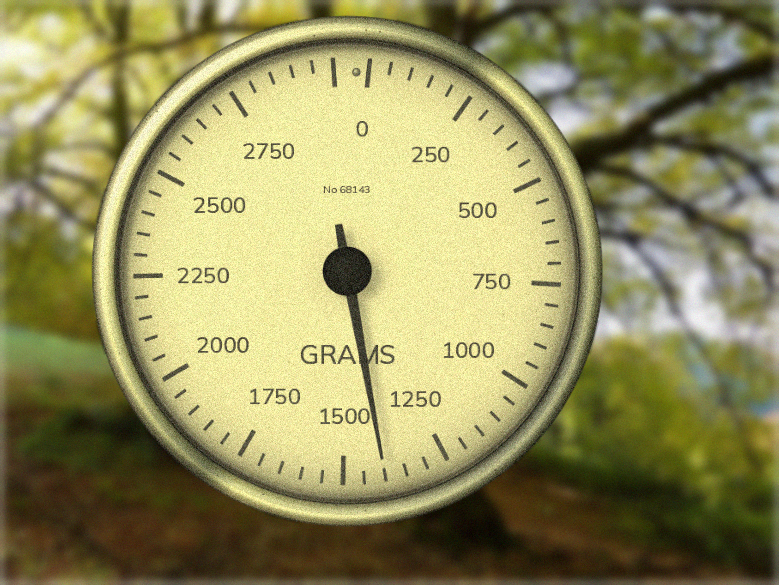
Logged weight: 1400 g
